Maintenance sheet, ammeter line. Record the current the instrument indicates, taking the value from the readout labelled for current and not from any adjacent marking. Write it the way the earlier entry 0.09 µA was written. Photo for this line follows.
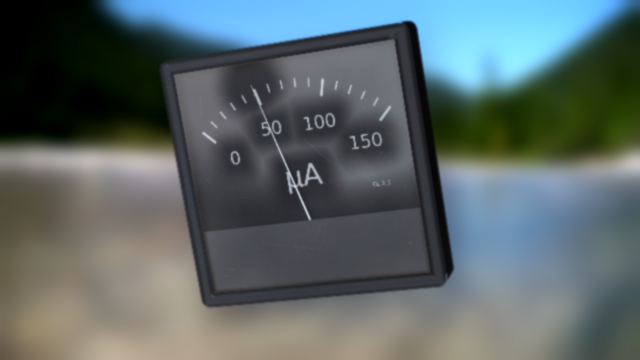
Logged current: 50 µA
